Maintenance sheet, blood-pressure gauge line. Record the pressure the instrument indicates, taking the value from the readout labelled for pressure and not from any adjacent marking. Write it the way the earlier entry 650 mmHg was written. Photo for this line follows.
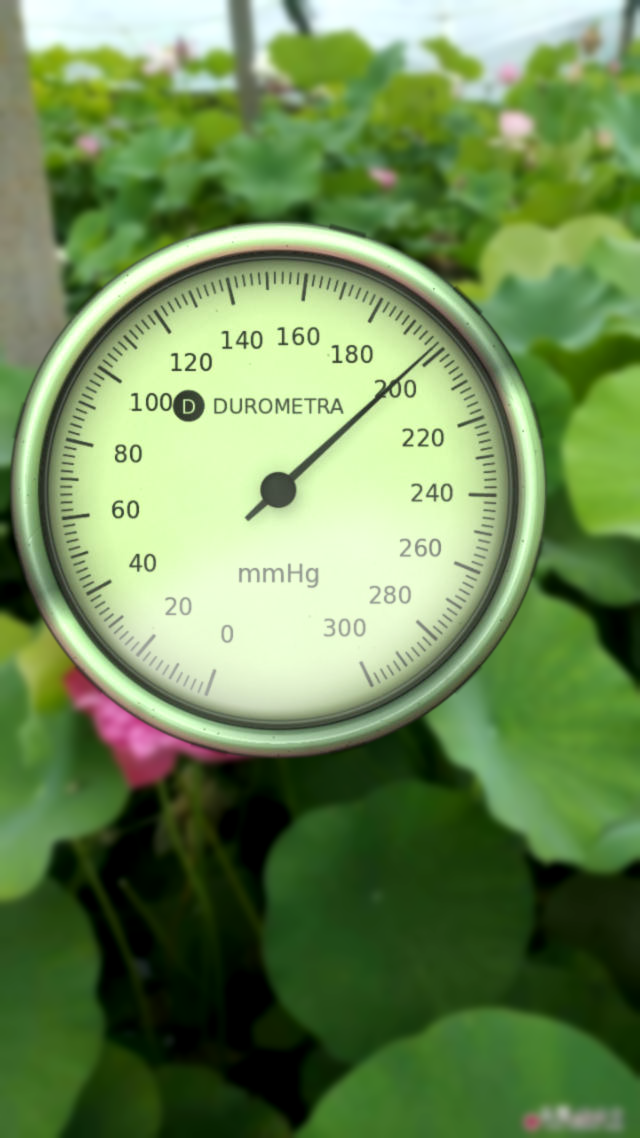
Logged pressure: 198 mmHg
